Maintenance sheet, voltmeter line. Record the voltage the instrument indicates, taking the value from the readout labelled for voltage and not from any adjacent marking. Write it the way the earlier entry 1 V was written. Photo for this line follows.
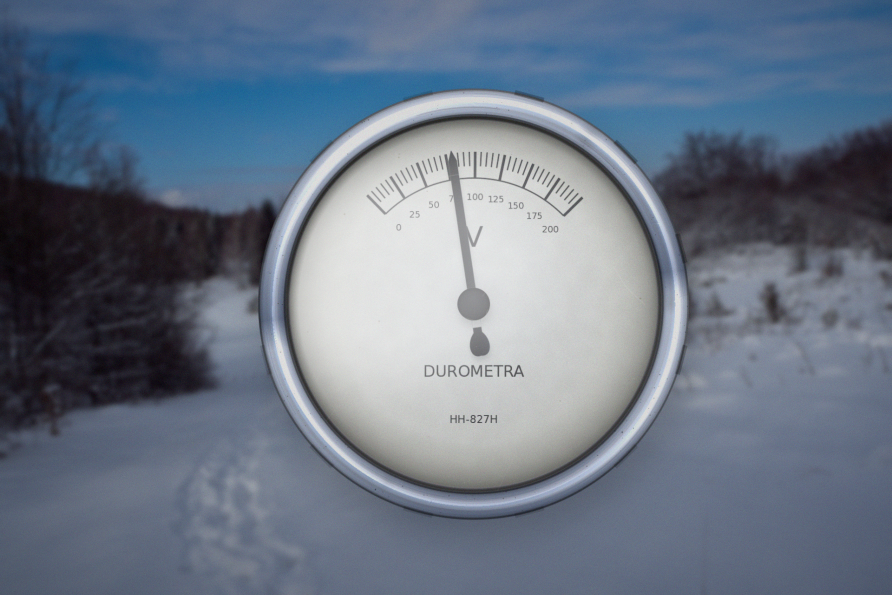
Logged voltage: 80 V
